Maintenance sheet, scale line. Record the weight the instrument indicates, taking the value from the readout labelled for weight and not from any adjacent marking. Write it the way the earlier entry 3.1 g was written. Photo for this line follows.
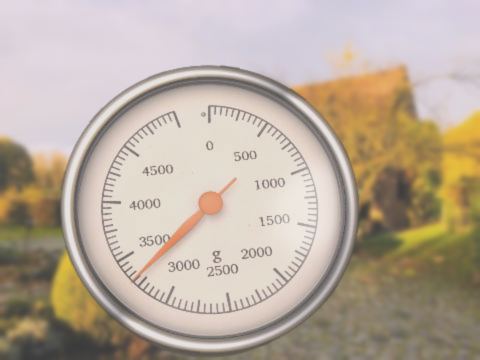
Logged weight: 3300 g
